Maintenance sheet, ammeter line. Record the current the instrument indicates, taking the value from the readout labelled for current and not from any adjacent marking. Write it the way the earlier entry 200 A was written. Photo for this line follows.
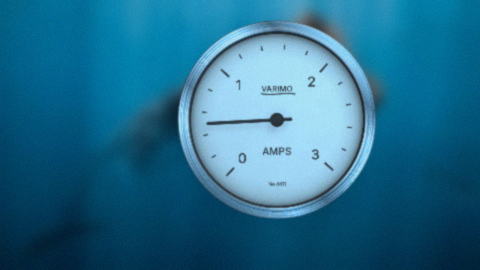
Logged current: 0.5 A
